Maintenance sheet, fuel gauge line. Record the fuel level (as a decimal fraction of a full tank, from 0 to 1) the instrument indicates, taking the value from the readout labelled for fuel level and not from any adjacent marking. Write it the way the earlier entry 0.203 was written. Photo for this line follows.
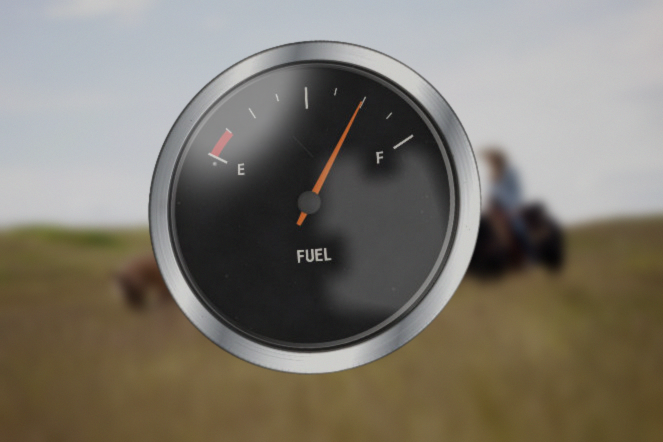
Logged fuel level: 0.75
